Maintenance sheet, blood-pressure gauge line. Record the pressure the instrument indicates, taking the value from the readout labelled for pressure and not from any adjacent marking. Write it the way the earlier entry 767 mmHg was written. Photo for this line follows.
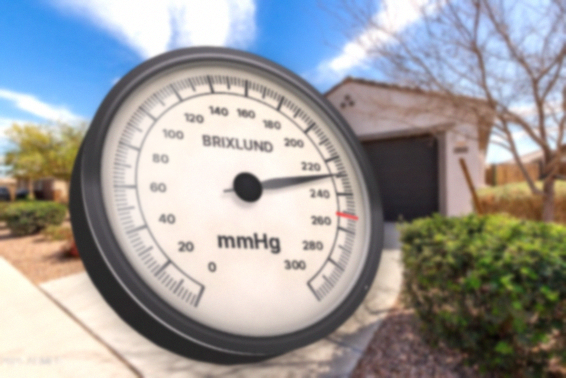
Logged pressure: 230 mmHg
